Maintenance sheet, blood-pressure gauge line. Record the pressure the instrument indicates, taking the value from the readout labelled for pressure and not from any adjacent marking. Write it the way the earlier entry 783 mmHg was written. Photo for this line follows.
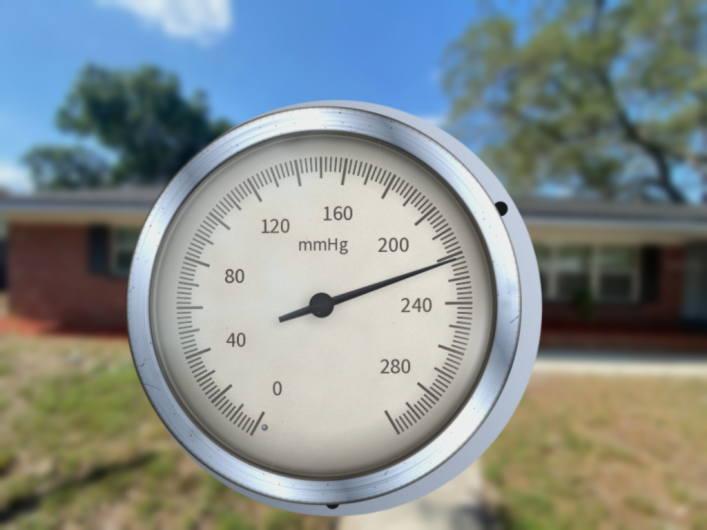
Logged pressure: 222 mmHg
